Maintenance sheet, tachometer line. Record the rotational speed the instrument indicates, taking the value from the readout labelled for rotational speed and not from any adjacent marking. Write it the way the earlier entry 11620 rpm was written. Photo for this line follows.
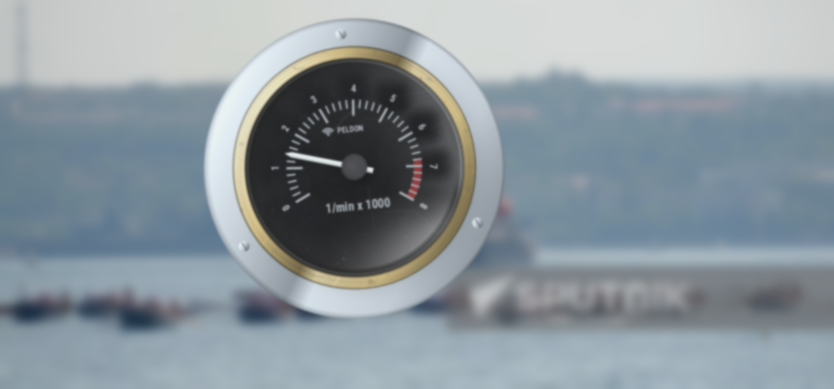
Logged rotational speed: 1400 rpm
